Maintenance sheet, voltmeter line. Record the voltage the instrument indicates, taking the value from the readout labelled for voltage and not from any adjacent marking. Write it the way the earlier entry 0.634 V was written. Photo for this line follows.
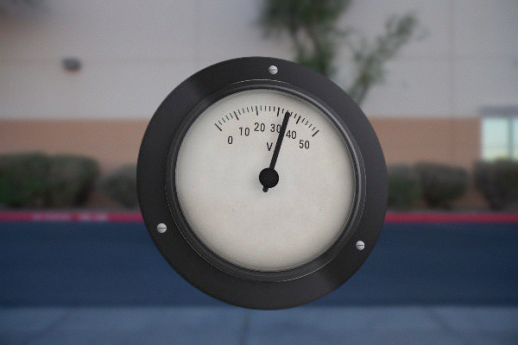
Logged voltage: 34 V
